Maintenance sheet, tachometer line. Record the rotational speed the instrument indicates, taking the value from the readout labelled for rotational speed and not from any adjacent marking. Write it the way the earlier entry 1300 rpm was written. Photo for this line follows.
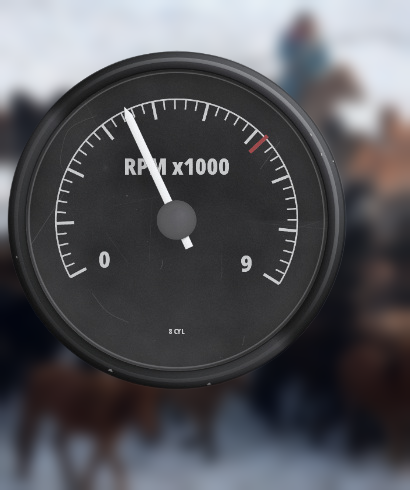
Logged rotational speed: 3500 rpm
